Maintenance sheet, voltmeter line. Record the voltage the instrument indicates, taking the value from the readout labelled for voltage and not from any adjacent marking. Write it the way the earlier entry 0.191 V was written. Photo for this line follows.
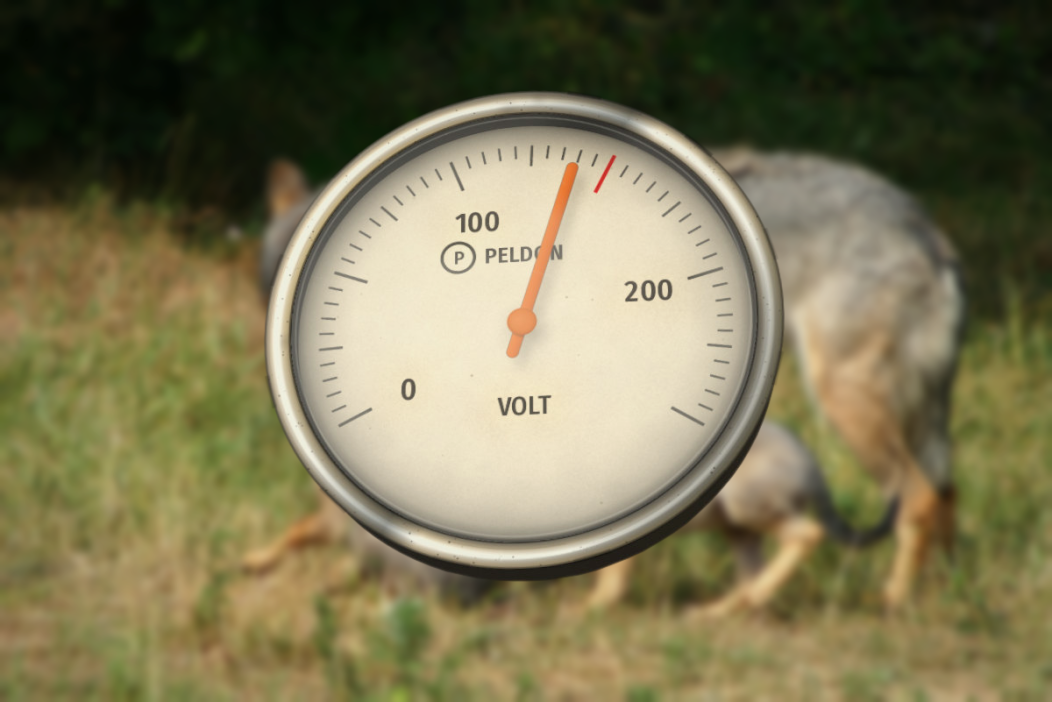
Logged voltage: 140 V
